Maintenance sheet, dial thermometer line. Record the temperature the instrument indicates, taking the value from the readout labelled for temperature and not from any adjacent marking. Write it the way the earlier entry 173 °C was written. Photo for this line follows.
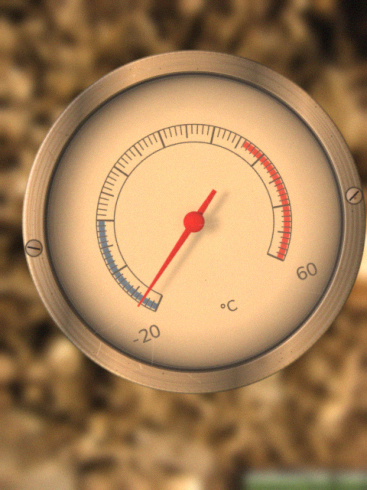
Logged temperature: -17 °C
